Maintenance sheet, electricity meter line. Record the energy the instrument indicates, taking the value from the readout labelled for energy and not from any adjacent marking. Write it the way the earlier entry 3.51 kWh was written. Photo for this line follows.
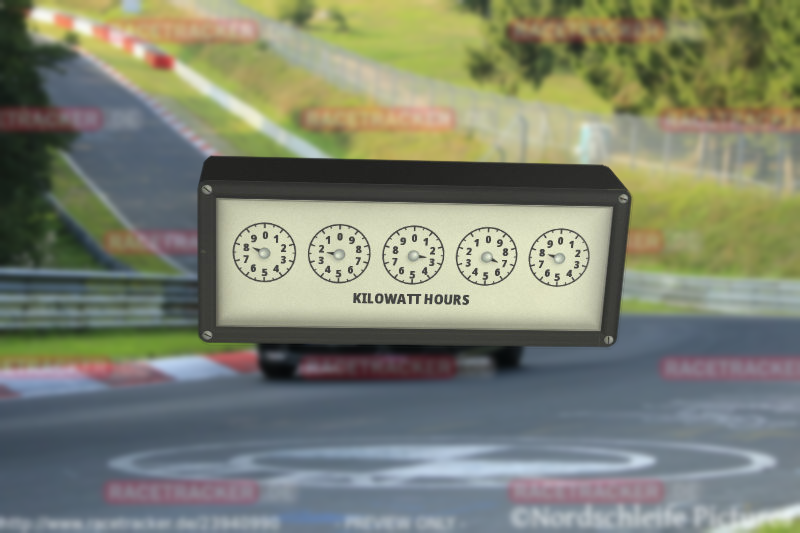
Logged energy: 82268 kWh
